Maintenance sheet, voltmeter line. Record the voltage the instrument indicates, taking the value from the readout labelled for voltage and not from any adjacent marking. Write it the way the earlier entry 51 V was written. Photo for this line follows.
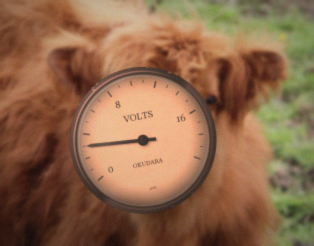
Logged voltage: 3 V
